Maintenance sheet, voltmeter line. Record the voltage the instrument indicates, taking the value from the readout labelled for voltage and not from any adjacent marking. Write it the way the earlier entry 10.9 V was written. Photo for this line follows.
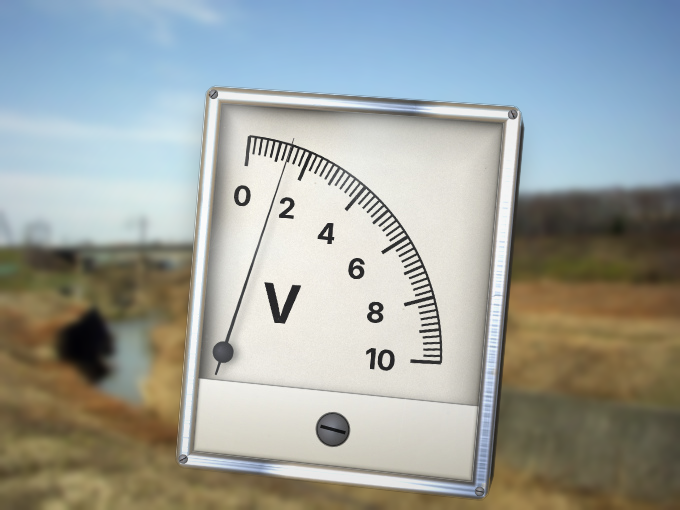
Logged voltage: 1.4 V
